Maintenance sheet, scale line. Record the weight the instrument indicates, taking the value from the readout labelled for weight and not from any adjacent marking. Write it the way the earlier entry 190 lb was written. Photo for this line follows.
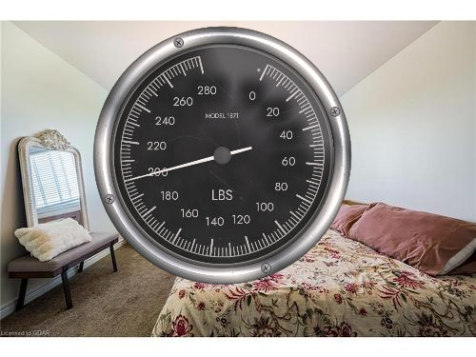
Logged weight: 200 lb
